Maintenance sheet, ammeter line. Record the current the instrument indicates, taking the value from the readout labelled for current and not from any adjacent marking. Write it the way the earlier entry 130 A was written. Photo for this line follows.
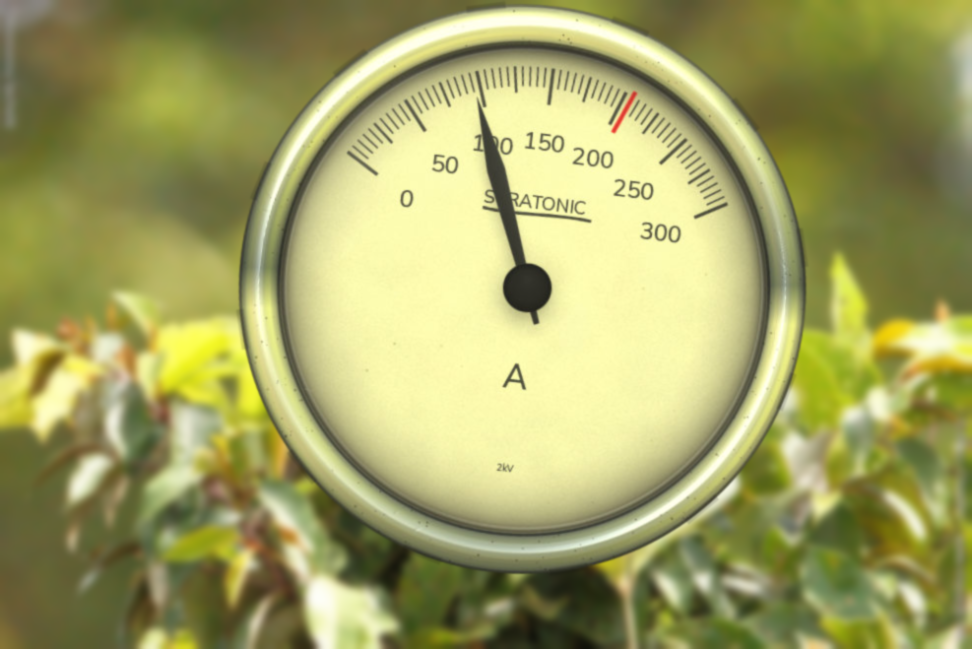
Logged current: 95 A
